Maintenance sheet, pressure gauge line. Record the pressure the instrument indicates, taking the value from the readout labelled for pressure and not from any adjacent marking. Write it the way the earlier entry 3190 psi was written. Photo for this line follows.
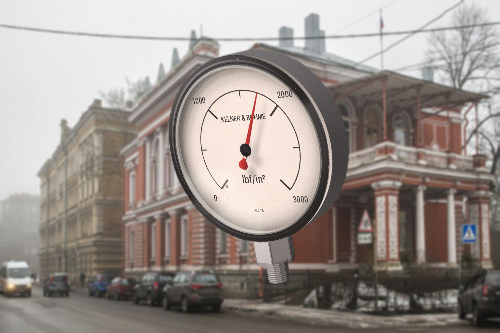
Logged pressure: 1750 psi
